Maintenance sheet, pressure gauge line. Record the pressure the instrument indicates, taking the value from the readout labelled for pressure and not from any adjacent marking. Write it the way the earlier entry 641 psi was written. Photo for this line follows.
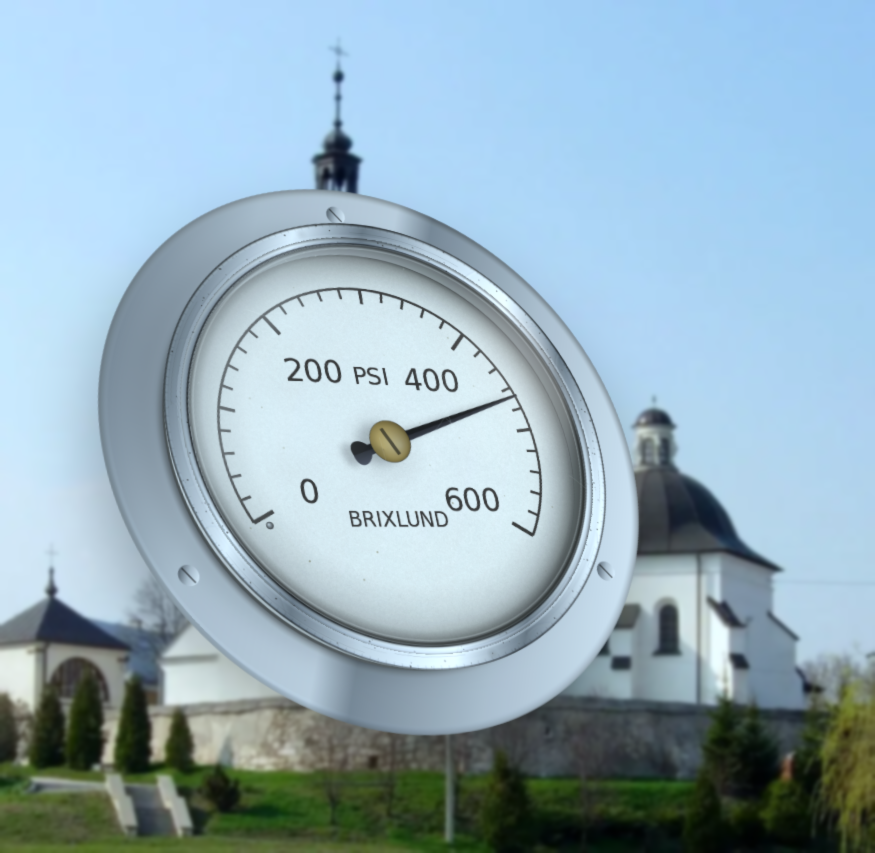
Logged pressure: 470 psi
